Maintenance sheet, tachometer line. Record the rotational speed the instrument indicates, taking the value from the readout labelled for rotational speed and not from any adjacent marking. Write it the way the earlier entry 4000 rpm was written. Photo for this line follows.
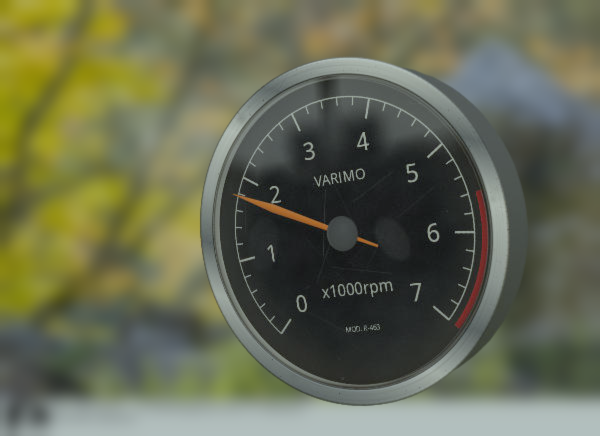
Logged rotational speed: 1800 rpm
